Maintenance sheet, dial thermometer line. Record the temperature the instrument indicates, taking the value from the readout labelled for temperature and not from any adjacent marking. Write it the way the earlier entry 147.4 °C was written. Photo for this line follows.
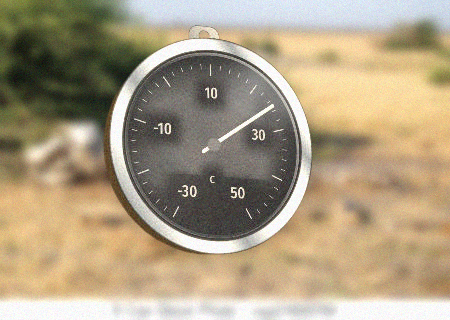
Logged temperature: 25 °C
